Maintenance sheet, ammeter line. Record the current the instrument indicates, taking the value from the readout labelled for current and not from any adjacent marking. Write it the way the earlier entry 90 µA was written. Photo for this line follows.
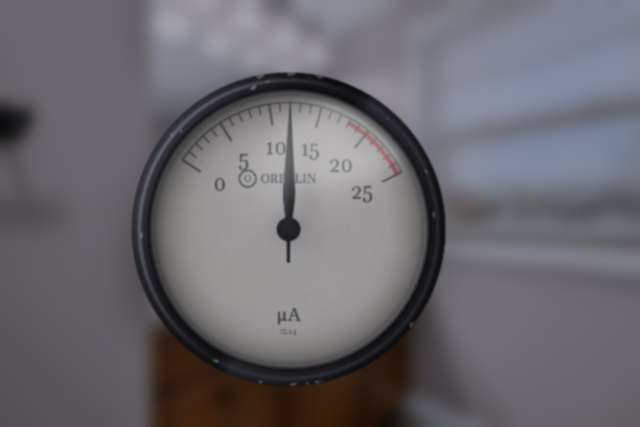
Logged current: 12 µA
